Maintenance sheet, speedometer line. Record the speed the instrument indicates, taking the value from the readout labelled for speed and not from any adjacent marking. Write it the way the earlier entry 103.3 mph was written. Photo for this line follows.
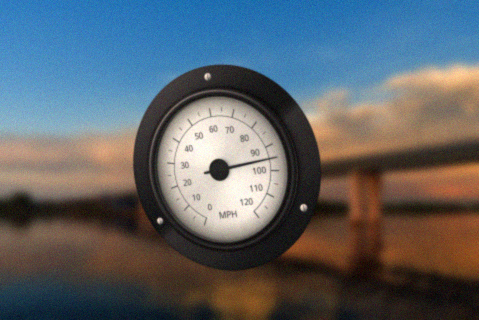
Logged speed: 95 mph
